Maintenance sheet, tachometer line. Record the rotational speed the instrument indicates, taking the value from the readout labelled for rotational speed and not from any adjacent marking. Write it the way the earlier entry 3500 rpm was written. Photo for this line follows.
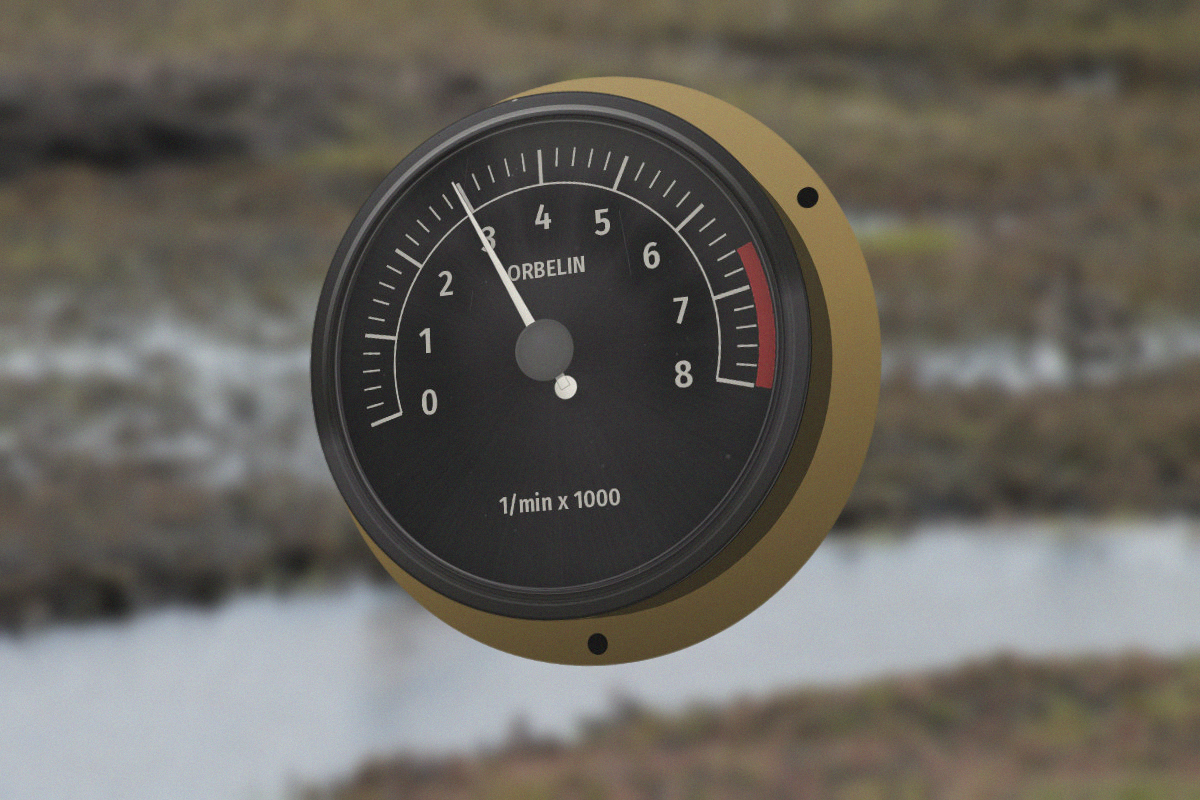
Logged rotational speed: 3000 rpm
